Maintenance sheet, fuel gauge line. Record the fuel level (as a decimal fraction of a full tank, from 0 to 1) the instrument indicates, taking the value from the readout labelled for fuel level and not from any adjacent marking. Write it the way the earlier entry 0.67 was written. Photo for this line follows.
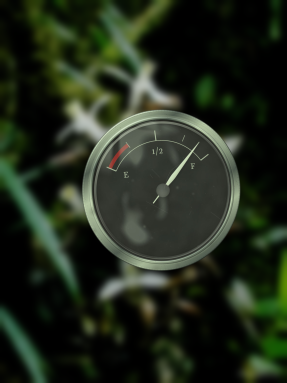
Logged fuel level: 0.875
